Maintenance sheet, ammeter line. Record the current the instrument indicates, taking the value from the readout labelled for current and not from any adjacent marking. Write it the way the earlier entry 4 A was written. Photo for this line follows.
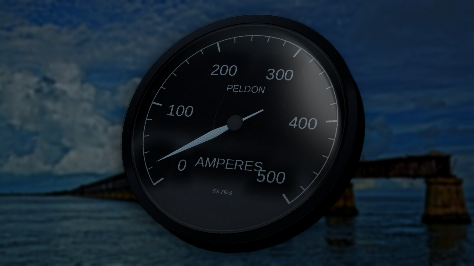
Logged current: 20 A
